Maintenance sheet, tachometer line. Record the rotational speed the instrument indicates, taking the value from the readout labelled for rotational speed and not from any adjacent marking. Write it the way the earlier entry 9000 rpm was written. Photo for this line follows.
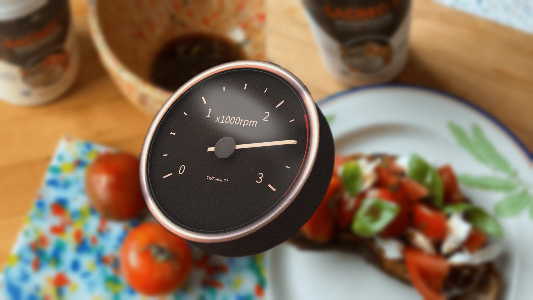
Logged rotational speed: 2500 rpm
